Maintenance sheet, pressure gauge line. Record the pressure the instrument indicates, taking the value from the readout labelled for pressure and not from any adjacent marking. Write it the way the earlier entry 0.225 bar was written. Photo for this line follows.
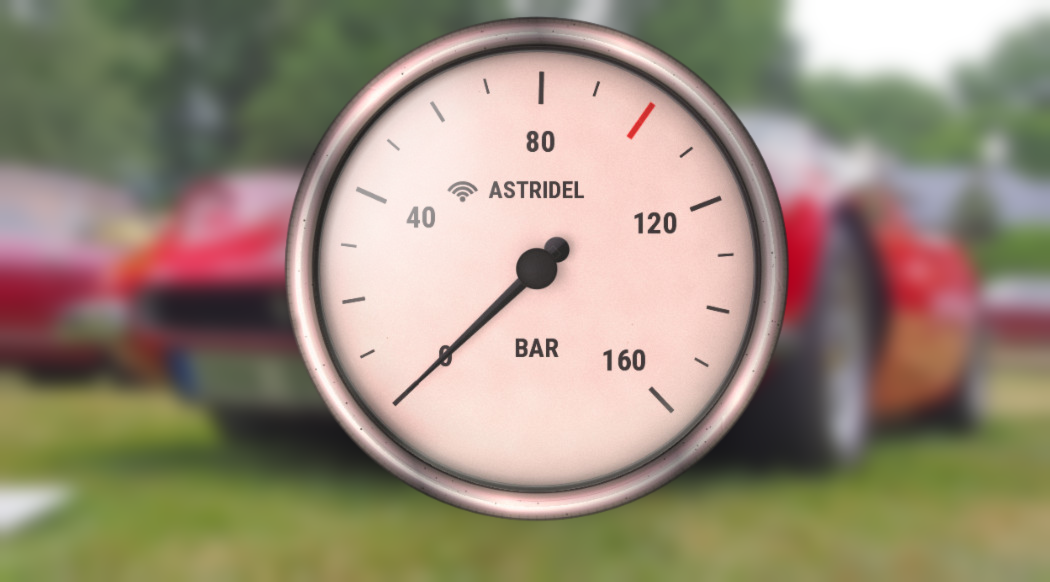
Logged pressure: 0 bar
